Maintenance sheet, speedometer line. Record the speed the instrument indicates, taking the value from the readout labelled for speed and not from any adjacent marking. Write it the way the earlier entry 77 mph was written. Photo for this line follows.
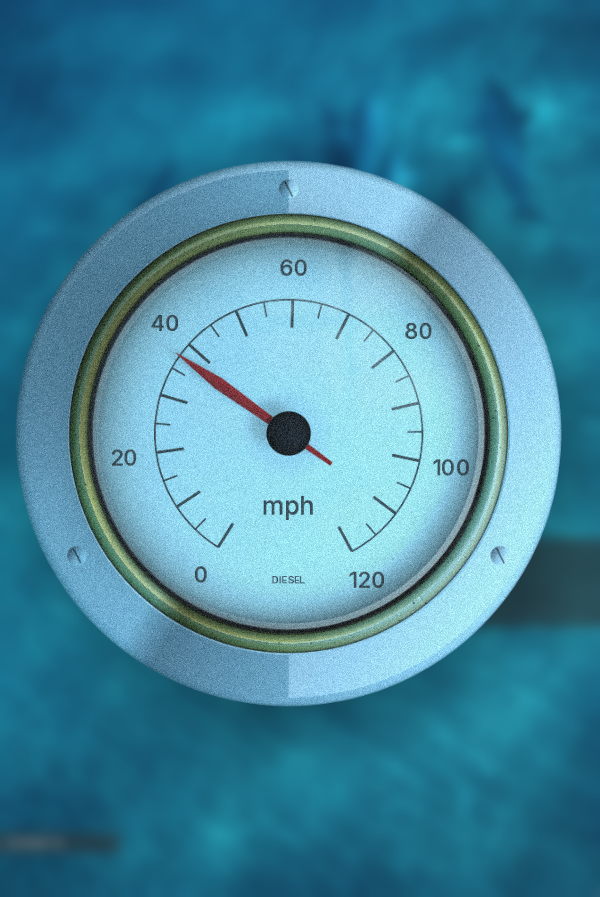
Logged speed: 37.5 mph
